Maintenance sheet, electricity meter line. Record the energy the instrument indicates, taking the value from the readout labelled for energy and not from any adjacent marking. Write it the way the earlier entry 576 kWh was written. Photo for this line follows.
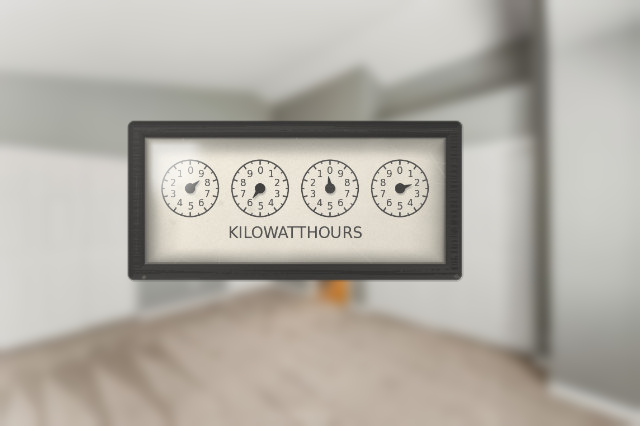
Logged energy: 8602 kWh
